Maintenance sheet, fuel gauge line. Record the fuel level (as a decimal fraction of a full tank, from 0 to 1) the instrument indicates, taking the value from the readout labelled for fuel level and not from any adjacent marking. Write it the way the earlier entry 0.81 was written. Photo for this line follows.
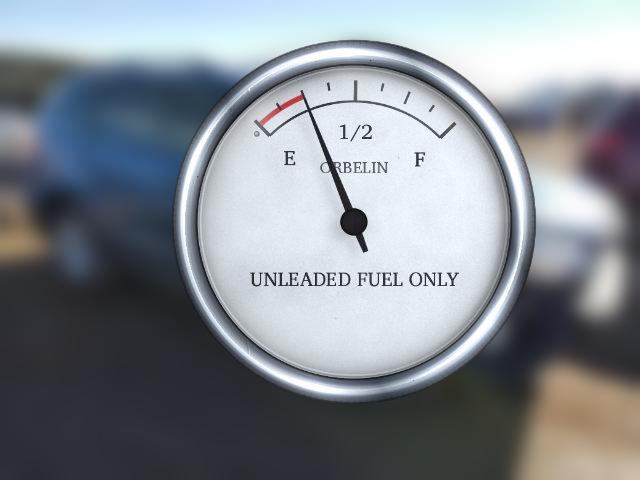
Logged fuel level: 0.25
